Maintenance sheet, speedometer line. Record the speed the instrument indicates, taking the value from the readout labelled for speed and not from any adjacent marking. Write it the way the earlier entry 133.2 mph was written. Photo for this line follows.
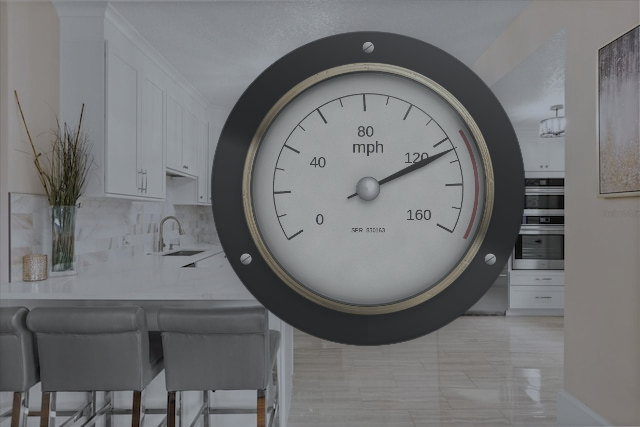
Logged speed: 125 mph
